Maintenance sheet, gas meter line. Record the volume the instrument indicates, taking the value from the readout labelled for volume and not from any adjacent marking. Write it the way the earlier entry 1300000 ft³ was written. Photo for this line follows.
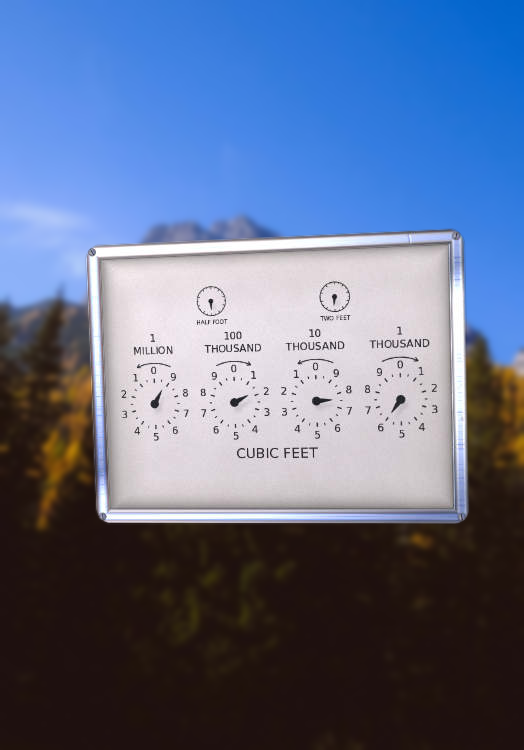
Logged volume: 917600 ft³
